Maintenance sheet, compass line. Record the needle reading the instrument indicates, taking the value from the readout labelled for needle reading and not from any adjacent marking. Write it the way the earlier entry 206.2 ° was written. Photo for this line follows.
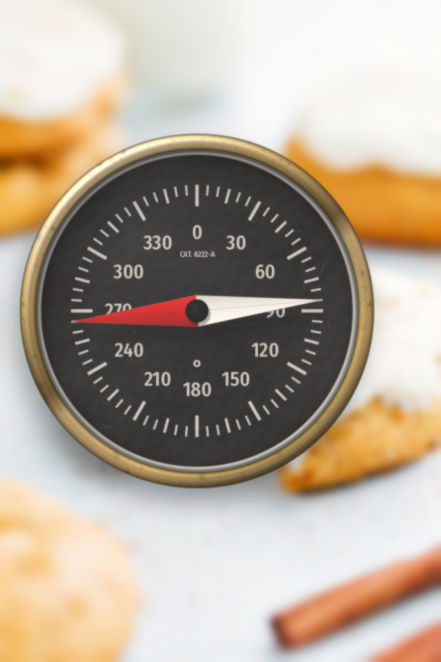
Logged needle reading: 265 °
